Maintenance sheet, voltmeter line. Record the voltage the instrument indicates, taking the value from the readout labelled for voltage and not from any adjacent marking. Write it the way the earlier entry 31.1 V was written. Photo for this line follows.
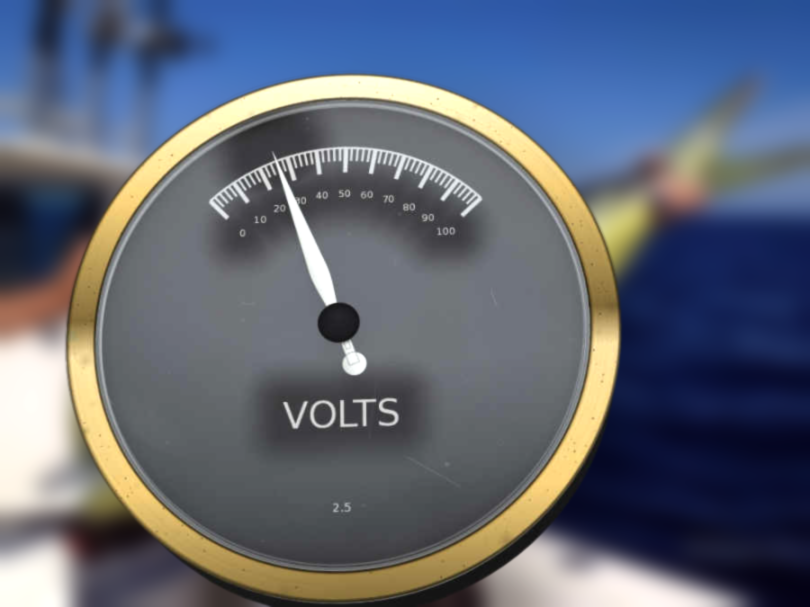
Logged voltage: 26 V
